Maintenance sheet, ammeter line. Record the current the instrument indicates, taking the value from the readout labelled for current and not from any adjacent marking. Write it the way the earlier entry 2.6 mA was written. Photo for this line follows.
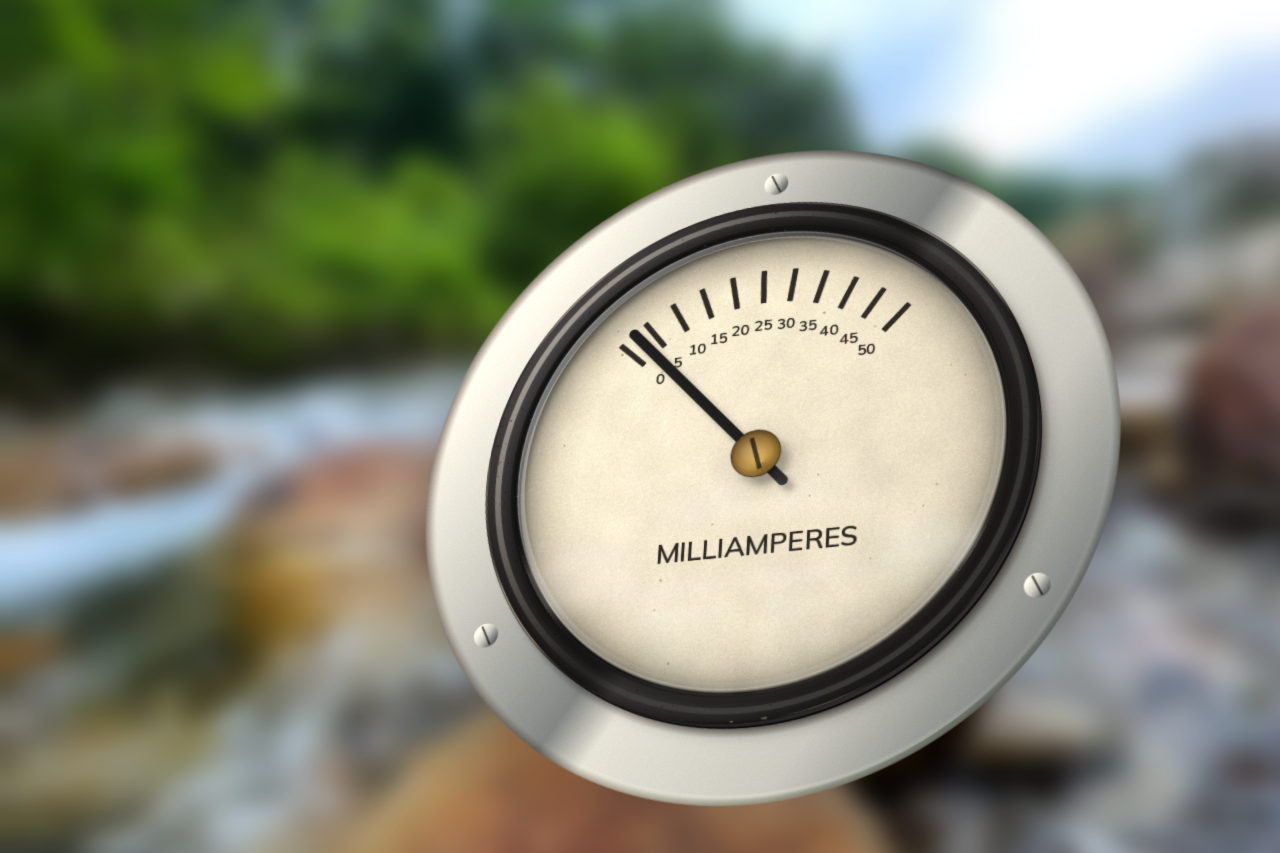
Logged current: 2.5 mA
